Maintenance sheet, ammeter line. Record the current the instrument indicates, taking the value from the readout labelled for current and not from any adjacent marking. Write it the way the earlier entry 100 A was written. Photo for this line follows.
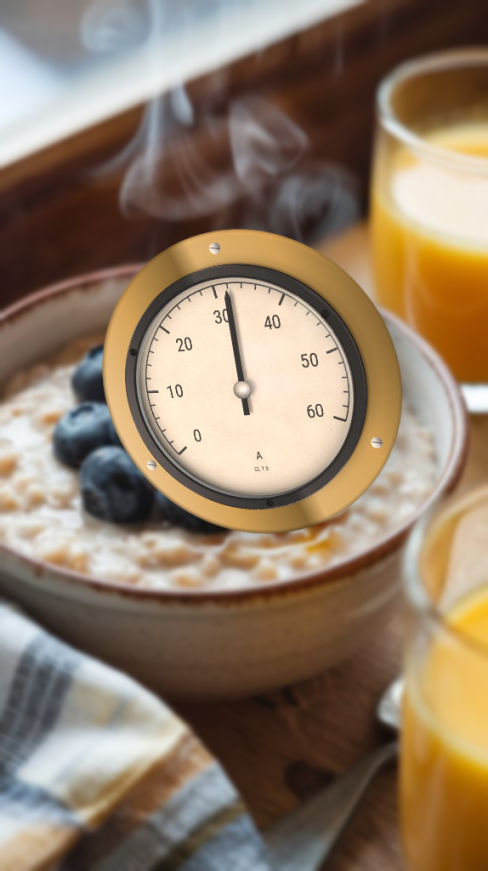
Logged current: 32 A
